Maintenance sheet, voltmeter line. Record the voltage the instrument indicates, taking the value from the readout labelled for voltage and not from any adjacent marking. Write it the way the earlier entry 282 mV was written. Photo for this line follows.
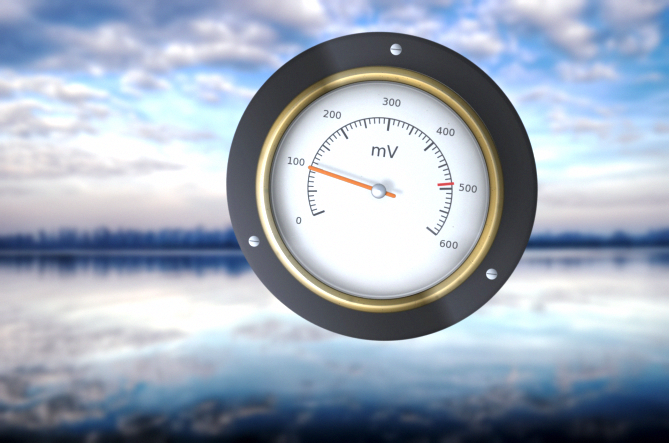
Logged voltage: 100 mV
